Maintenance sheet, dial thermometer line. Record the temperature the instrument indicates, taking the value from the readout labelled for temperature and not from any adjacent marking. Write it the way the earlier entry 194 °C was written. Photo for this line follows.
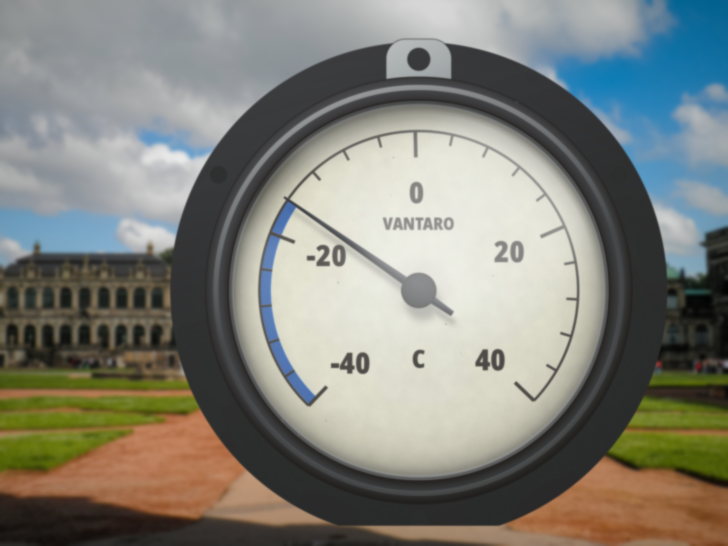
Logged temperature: -16 °C
